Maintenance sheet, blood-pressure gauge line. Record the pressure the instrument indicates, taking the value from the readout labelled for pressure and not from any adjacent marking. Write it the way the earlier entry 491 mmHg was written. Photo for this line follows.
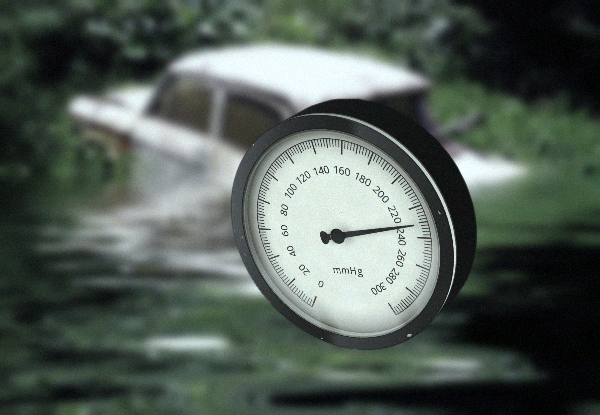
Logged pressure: 230 mmHg
